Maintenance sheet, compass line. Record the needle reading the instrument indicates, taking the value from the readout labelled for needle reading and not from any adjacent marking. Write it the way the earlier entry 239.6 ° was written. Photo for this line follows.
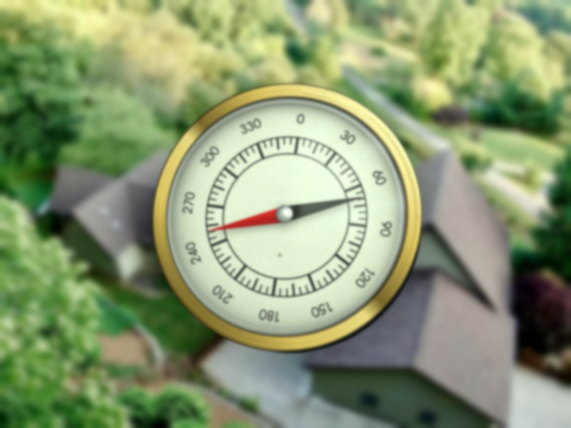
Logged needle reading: 250 °
